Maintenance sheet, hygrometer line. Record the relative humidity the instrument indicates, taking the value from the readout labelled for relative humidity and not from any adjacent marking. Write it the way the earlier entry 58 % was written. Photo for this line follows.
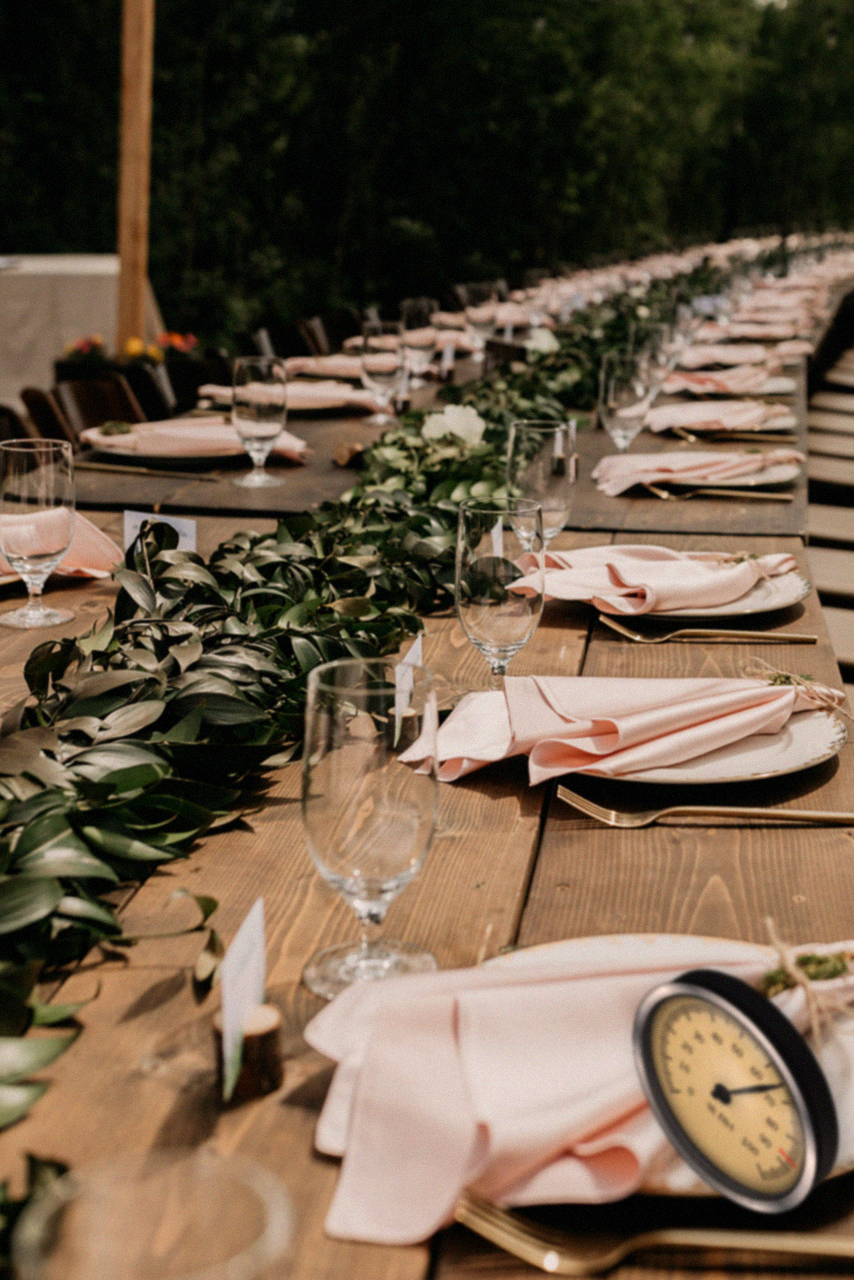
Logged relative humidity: 65 %
